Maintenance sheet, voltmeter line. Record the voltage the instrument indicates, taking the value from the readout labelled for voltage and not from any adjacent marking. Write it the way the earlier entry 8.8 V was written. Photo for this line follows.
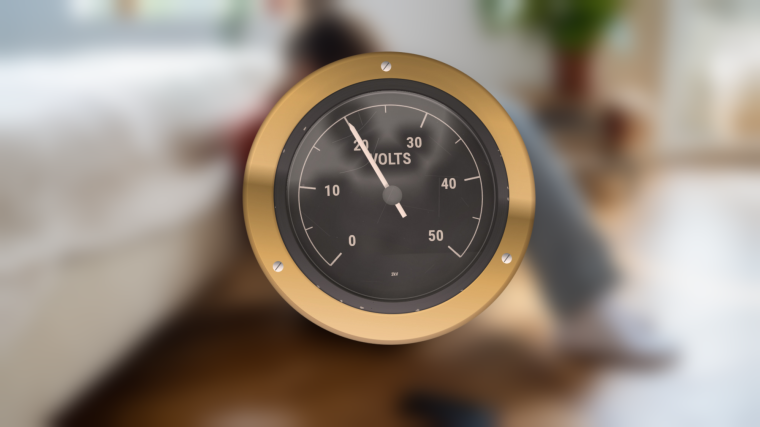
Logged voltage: 20 V
